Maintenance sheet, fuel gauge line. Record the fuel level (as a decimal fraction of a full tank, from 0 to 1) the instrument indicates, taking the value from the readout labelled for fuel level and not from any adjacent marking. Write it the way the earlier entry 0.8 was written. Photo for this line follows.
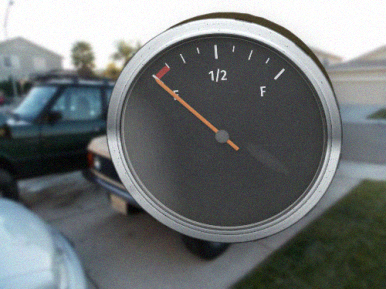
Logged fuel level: 0
